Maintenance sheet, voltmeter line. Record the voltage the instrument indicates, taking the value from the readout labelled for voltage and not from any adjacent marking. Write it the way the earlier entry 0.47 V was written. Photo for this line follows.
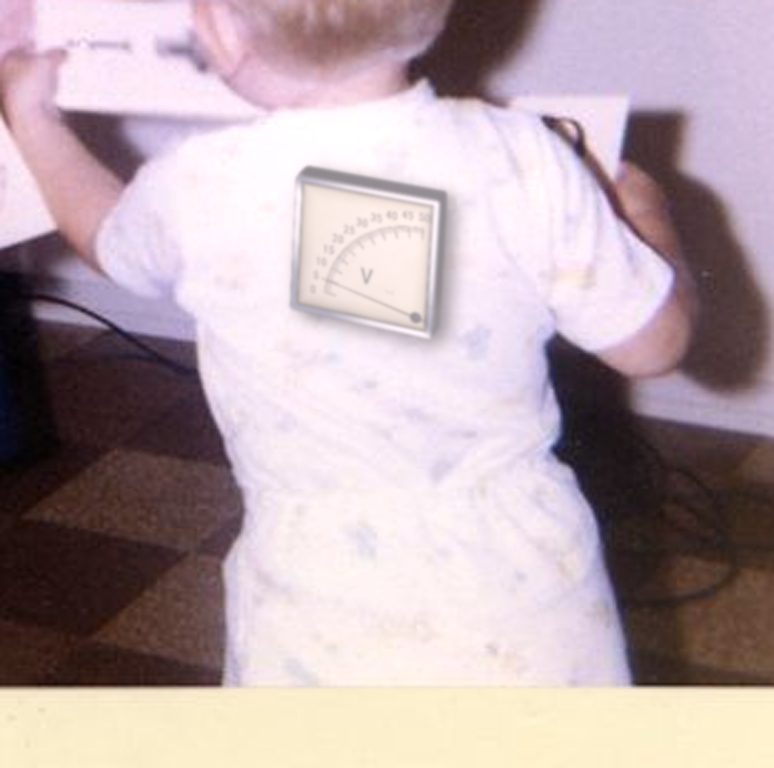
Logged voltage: 5 V
